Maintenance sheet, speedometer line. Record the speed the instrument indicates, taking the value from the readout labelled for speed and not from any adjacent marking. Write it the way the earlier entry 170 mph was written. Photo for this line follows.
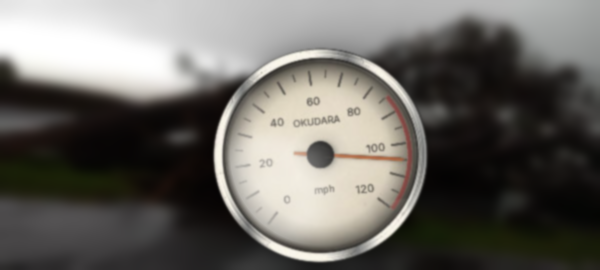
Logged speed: 105 mph
